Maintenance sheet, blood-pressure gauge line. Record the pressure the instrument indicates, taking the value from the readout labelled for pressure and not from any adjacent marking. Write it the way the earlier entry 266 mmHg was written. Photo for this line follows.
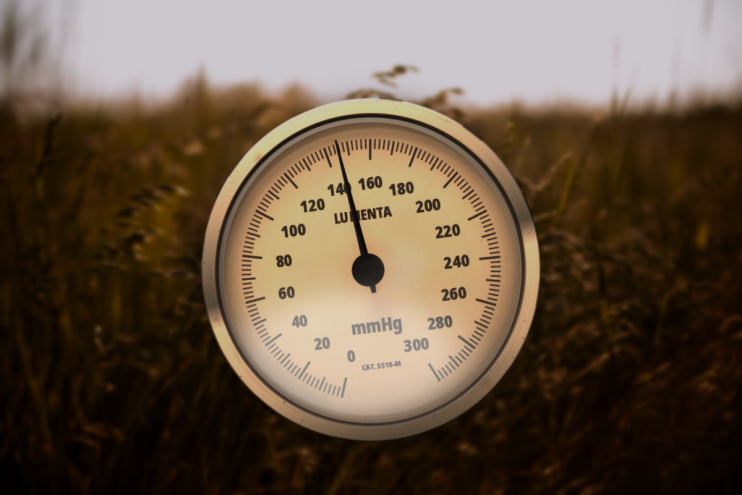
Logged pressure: 146 mmHg
